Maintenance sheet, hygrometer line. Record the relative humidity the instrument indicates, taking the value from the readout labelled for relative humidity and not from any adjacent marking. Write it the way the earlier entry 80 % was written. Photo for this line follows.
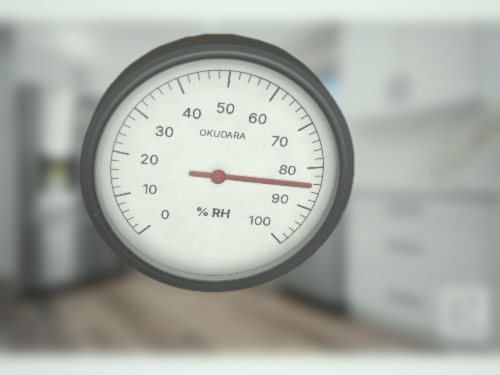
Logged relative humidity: 84 %
